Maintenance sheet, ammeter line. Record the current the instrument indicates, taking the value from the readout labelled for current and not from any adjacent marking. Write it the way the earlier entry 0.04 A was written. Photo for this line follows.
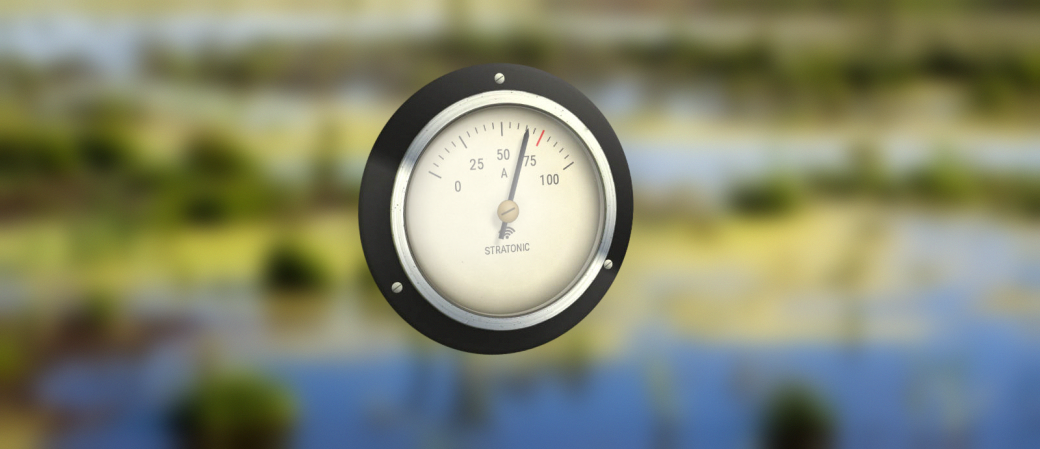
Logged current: 65 A
